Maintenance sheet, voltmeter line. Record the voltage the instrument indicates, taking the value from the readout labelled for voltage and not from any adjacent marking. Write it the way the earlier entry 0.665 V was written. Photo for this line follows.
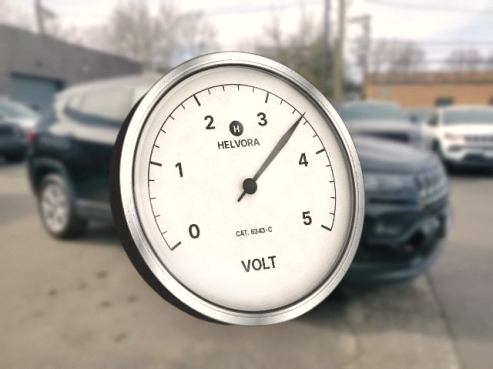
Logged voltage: 3.5 V
